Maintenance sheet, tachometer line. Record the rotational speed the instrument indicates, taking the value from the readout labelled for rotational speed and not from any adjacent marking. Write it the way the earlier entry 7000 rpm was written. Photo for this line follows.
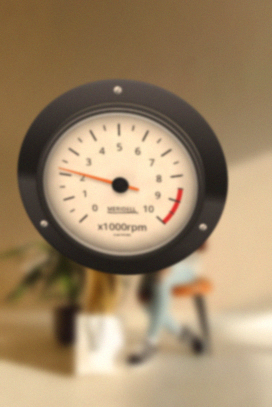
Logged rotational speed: 2250 rpm
